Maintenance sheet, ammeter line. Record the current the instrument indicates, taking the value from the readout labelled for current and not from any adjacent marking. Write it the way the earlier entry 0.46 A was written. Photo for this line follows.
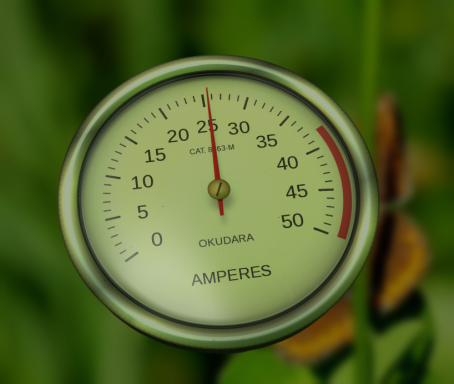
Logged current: 25.5 A
